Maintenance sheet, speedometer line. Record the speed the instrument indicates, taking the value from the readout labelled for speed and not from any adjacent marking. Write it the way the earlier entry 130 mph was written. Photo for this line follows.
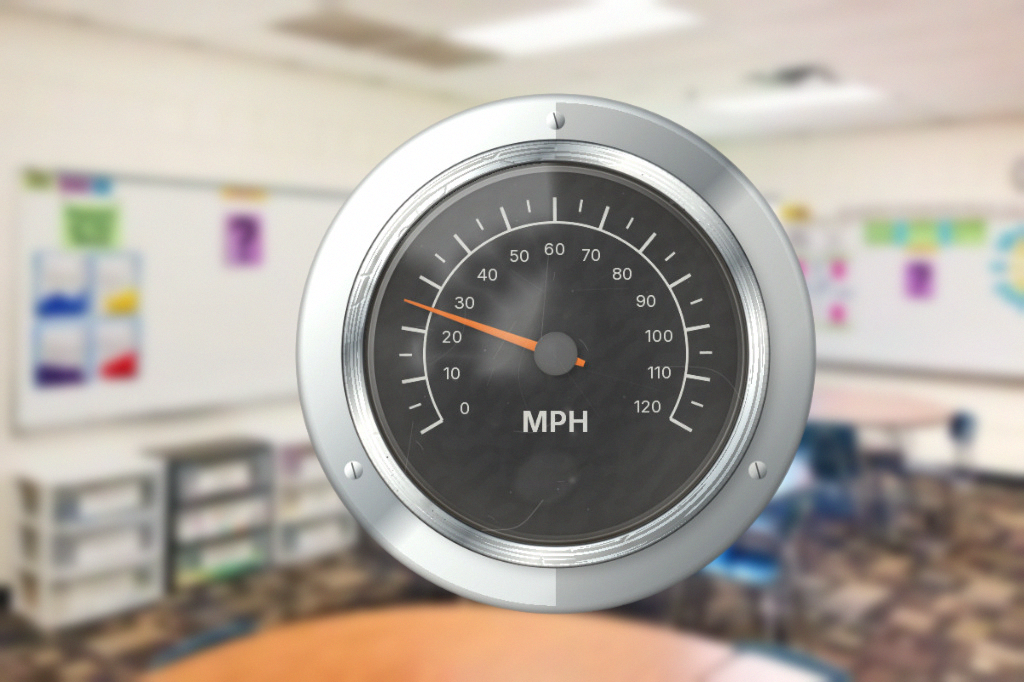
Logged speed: 25 mph
